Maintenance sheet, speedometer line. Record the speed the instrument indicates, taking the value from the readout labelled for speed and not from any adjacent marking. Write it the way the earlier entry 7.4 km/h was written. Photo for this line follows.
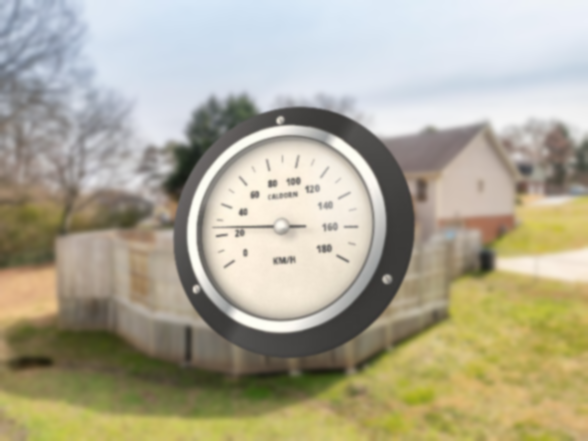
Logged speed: 25 km/h
